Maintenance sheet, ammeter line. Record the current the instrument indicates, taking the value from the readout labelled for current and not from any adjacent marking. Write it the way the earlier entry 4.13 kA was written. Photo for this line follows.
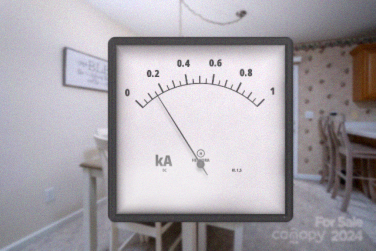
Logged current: 0.15 kA
